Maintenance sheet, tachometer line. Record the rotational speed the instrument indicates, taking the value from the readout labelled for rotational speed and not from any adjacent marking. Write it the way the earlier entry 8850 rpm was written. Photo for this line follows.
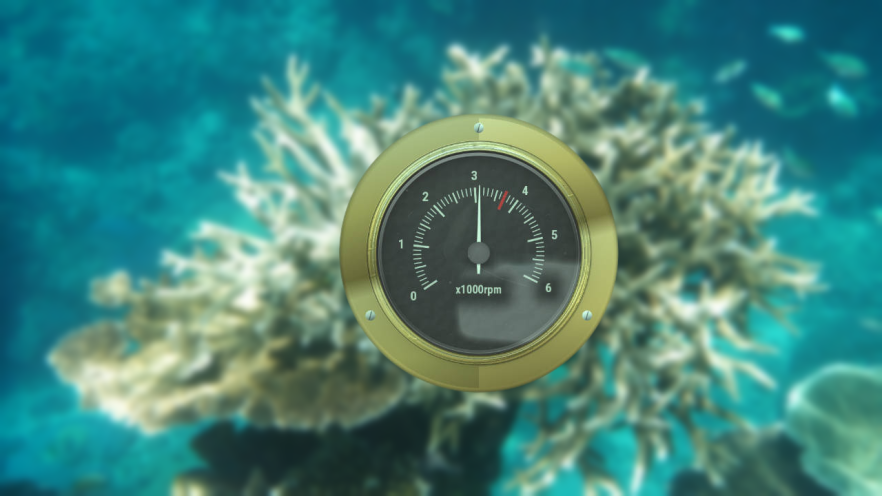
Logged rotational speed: 3100 rpm
